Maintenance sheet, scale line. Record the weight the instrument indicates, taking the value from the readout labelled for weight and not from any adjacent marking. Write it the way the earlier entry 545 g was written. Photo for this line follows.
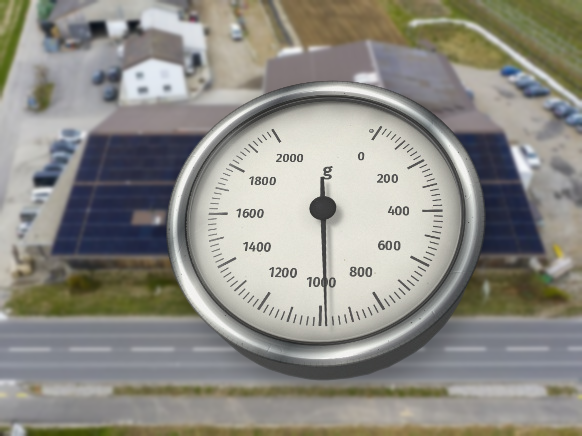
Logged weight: 980 g
